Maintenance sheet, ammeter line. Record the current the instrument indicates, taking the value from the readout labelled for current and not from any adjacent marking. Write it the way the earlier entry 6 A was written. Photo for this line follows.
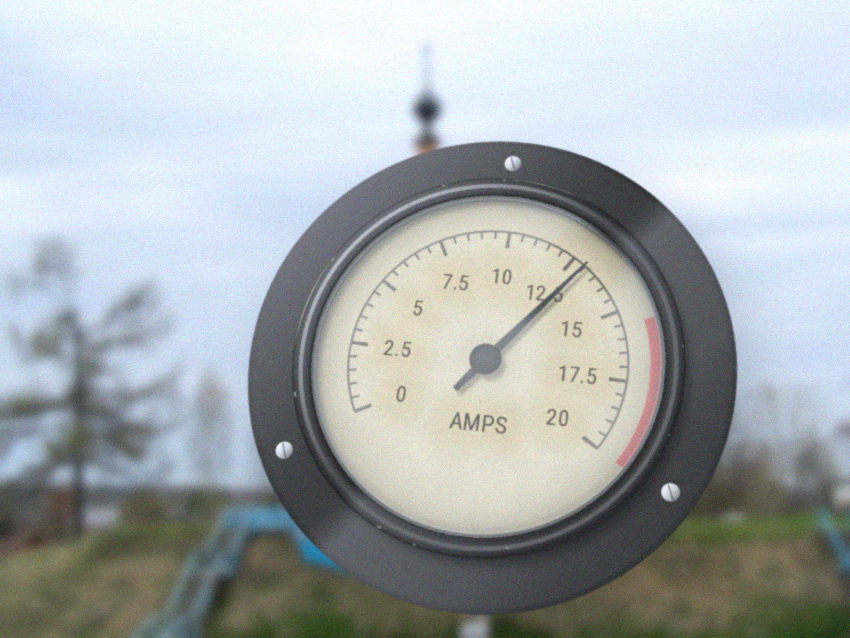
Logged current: 13 A
